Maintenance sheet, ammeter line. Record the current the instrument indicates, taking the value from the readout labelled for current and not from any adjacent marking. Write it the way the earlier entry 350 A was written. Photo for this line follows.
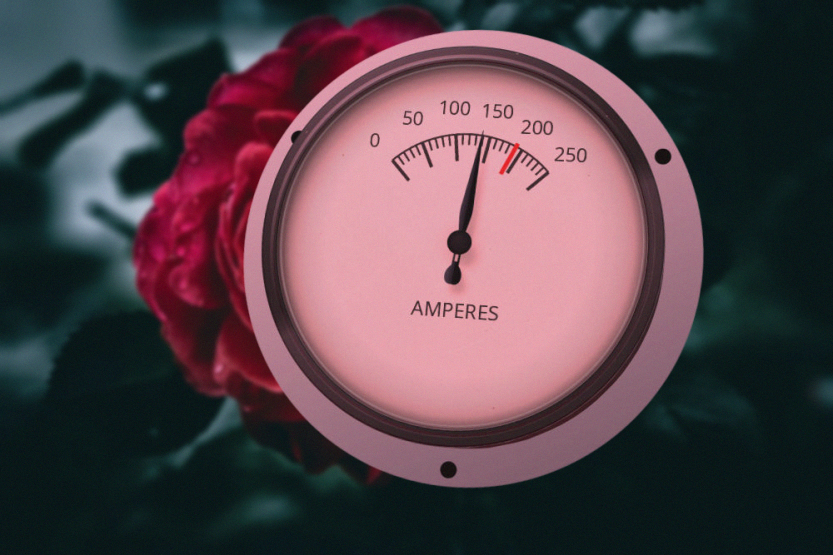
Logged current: 140 A
